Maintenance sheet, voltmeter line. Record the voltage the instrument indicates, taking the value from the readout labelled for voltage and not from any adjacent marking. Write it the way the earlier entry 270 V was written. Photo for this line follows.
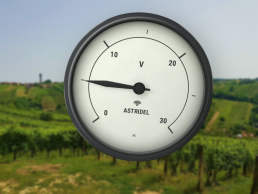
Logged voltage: 5 V
